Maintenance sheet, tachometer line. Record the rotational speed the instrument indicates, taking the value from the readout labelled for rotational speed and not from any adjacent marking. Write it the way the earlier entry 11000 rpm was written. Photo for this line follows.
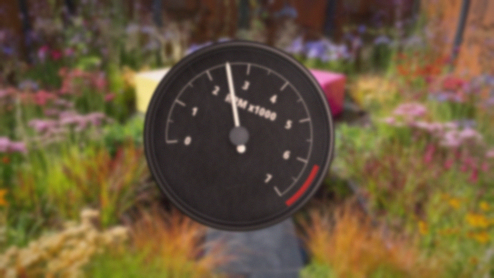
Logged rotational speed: 2500 rpm
